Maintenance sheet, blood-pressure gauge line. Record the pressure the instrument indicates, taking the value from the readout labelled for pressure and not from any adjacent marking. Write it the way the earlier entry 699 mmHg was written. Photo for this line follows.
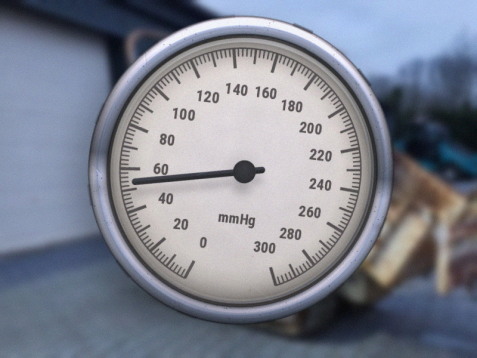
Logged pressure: 54 mmHg
